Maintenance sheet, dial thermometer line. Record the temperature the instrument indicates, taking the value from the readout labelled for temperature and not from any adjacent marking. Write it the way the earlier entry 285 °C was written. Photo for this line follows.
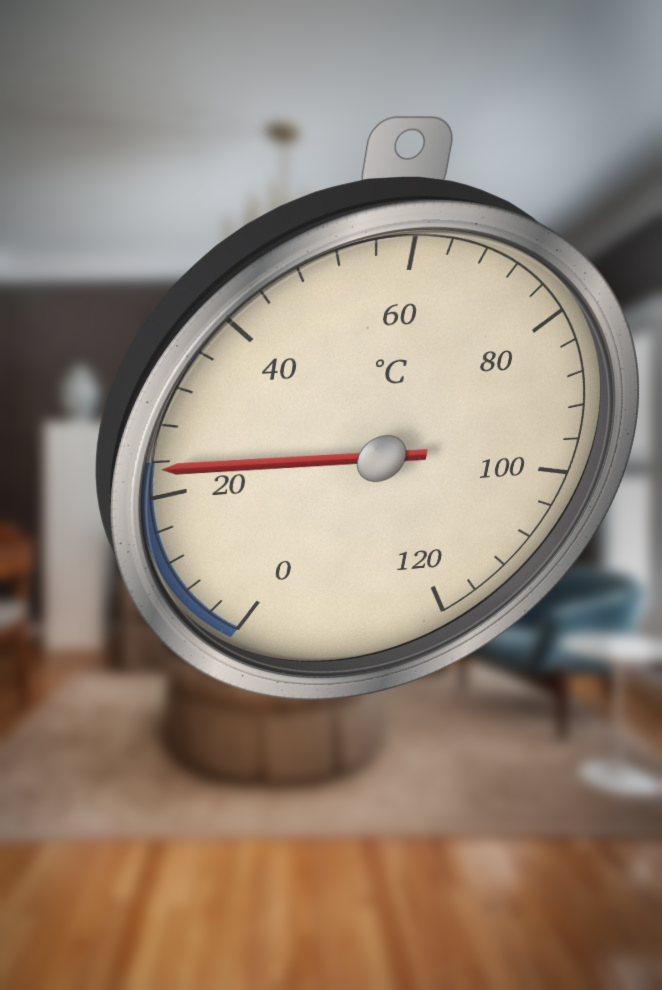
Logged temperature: 24 °C
